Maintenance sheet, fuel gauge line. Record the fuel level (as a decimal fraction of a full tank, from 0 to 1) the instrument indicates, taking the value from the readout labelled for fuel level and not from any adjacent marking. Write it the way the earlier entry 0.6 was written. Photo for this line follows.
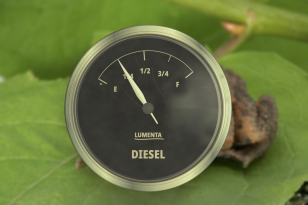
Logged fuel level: 0.25
